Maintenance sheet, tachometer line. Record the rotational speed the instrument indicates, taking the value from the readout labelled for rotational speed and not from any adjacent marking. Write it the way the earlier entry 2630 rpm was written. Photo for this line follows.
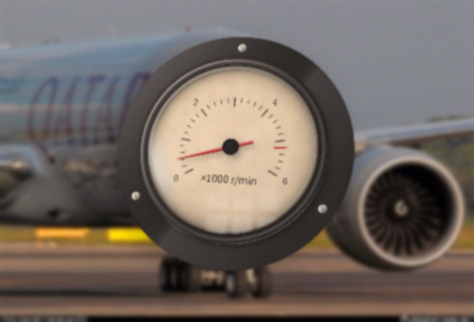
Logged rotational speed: 400 rpm
